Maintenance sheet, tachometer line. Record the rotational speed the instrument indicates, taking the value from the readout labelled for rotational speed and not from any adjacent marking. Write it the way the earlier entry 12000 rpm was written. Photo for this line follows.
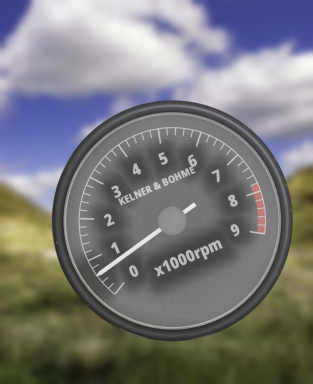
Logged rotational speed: 600 rpm
